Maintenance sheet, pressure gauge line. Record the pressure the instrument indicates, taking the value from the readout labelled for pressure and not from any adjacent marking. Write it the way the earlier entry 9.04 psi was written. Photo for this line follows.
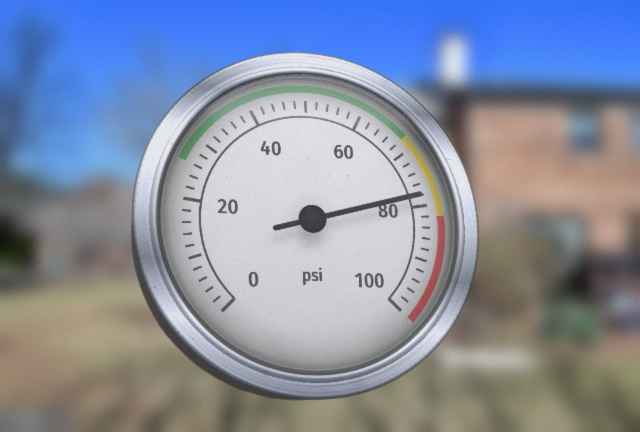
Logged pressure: 78 psi
